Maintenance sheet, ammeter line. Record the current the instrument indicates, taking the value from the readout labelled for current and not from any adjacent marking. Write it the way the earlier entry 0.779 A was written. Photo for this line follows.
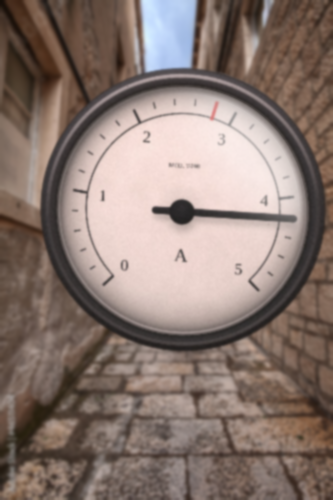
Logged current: 4.2 A
